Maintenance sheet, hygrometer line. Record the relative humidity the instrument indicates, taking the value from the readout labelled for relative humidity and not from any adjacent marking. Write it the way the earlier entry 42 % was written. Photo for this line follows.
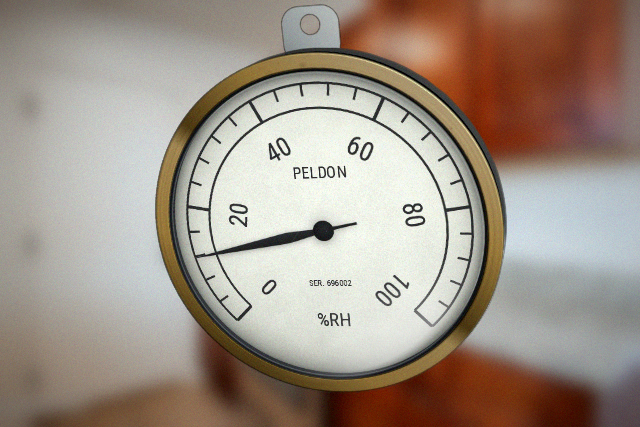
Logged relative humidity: 12 %
